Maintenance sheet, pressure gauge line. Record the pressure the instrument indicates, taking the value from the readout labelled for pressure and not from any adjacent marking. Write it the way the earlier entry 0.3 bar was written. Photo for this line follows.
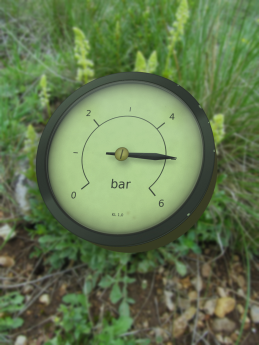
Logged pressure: 5 bar
